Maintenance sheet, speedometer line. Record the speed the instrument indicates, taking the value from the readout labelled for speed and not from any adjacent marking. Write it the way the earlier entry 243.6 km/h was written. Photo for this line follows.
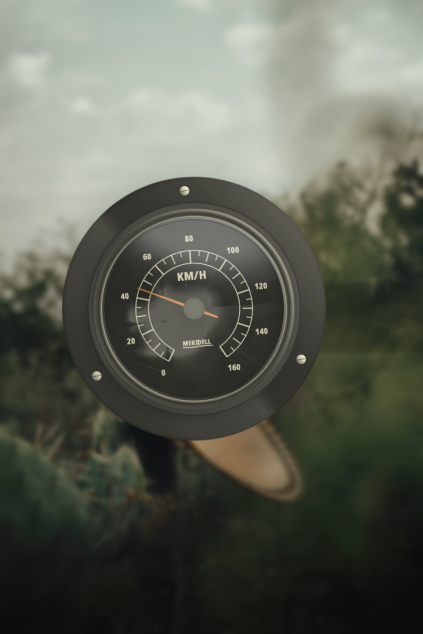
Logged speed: 45 km/h
